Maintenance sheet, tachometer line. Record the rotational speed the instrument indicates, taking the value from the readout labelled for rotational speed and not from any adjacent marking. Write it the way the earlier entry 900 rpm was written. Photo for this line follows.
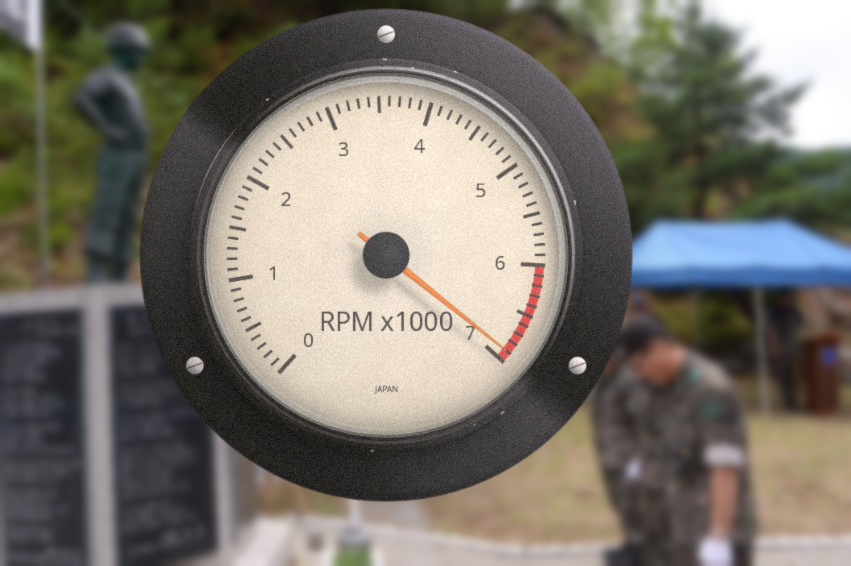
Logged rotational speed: 6900 rpm
